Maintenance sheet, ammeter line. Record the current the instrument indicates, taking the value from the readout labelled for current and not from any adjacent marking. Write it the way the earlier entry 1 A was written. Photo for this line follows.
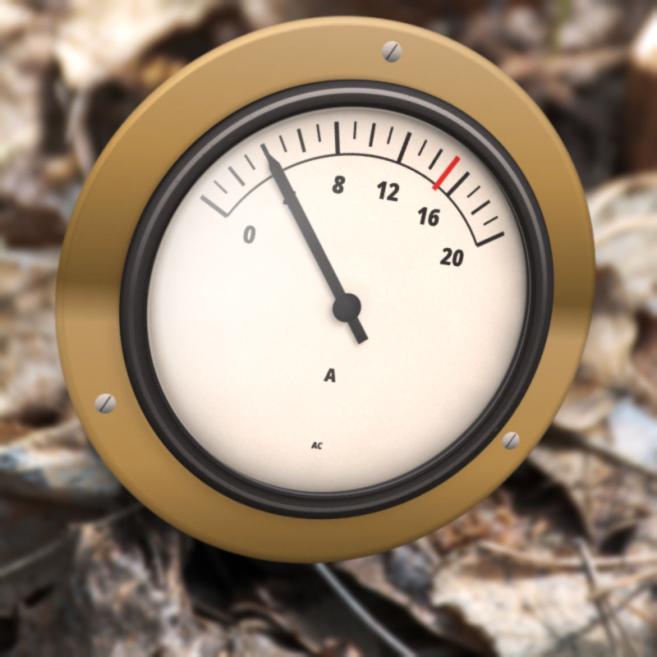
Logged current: 4 A
